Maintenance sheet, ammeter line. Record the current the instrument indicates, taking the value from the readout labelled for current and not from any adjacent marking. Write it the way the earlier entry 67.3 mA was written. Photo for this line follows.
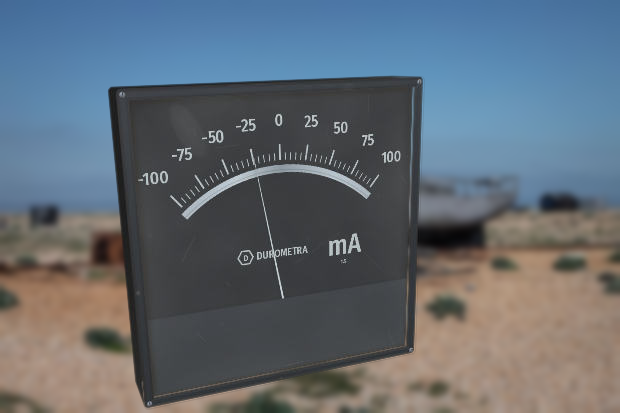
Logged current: -25 mA
